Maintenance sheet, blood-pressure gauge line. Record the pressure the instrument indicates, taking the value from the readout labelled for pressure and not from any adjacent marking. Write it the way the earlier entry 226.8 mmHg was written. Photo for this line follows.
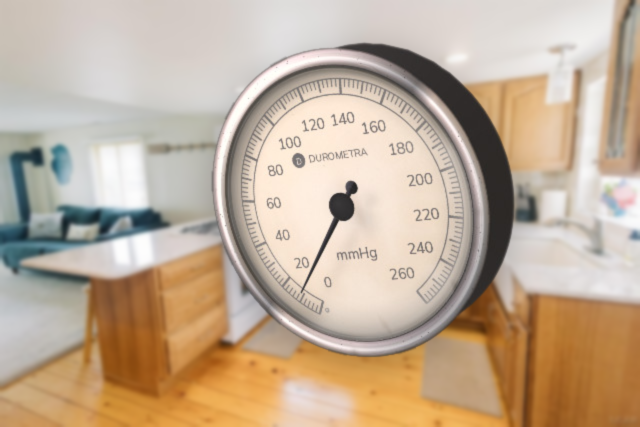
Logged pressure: 10 mmHg
